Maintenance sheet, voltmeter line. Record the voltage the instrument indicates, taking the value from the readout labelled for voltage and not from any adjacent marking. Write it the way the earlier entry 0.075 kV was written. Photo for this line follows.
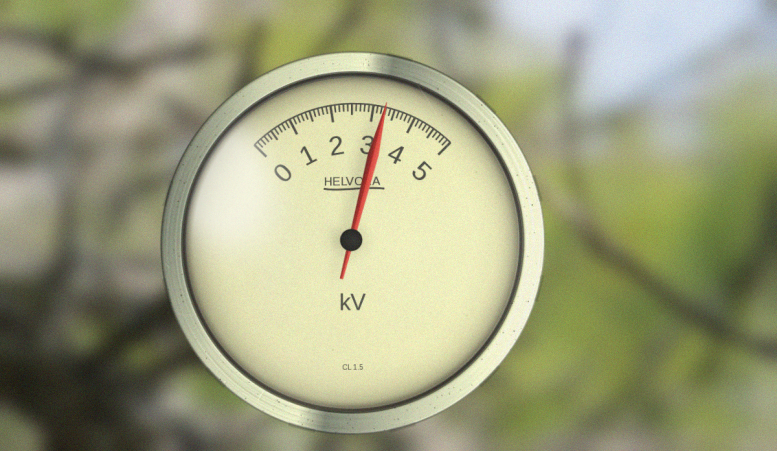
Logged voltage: 3.3 kV
